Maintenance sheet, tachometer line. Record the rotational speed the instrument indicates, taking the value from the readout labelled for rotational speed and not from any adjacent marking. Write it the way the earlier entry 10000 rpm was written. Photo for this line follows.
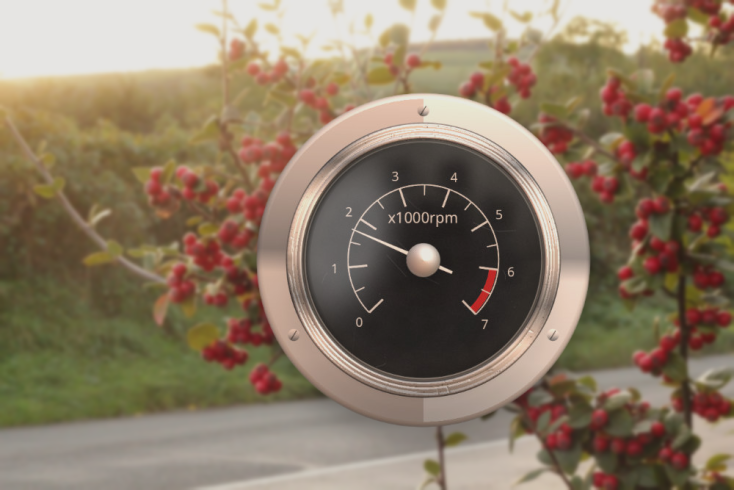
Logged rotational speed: 1750 rpm
